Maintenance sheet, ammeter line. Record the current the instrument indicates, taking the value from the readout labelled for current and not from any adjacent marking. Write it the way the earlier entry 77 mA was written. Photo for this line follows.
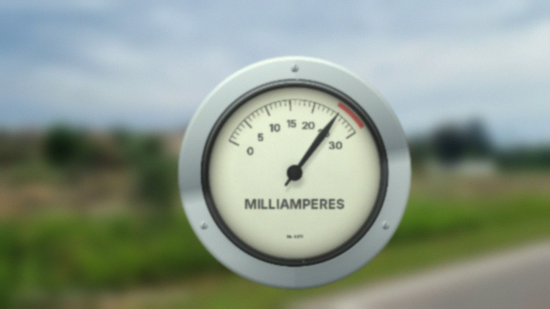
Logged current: 25 mA
